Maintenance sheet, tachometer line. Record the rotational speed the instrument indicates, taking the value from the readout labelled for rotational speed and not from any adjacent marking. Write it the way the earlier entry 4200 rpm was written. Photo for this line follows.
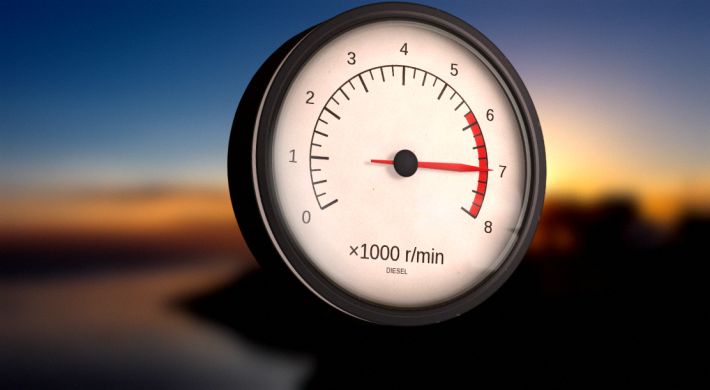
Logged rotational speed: 7000 rpm
